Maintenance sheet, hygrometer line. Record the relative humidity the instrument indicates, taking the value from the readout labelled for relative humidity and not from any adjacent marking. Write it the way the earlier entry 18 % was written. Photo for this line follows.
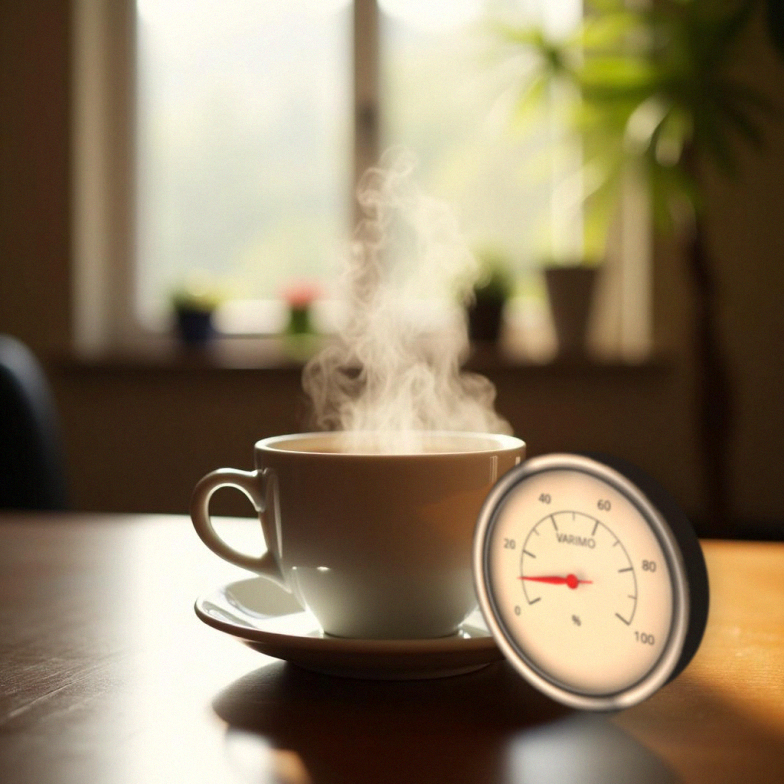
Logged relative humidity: 10 %
